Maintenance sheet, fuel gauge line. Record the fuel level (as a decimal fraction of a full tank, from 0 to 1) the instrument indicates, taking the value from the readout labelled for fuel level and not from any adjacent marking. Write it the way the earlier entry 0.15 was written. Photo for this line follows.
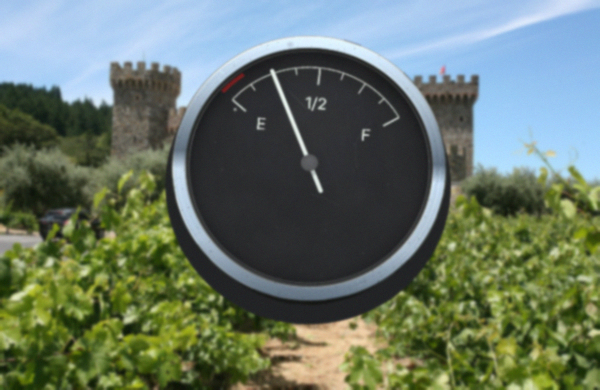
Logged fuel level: 0.25
